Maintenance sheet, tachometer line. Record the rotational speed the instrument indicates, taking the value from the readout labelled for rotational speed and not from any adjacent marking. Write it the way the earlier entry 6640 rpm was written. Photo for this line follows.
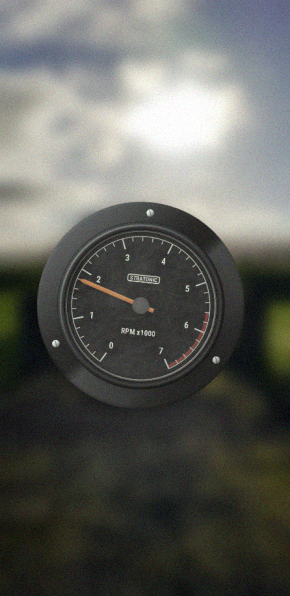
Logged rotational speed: 1800 rpm
